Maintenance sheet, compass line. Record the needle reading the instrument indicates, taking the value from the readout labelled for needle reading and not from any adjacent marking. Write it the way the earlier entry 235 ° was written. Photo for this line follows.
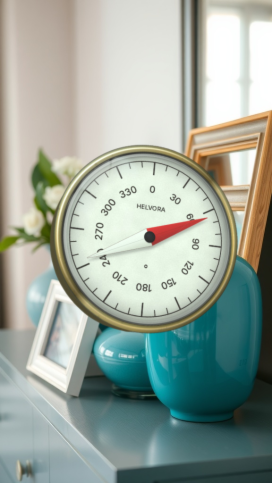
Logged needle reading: 65 °
